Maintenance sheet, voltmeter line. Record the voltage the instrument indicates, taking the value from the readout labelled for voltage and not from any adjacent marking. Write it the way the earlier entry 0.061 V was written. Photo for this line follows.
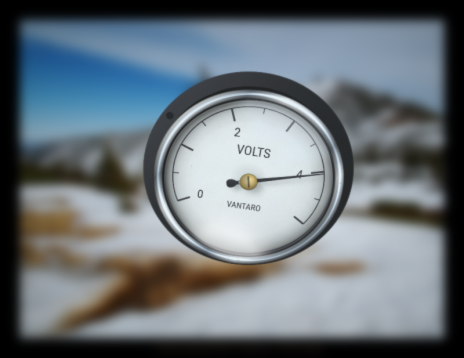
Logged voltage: 4 V
